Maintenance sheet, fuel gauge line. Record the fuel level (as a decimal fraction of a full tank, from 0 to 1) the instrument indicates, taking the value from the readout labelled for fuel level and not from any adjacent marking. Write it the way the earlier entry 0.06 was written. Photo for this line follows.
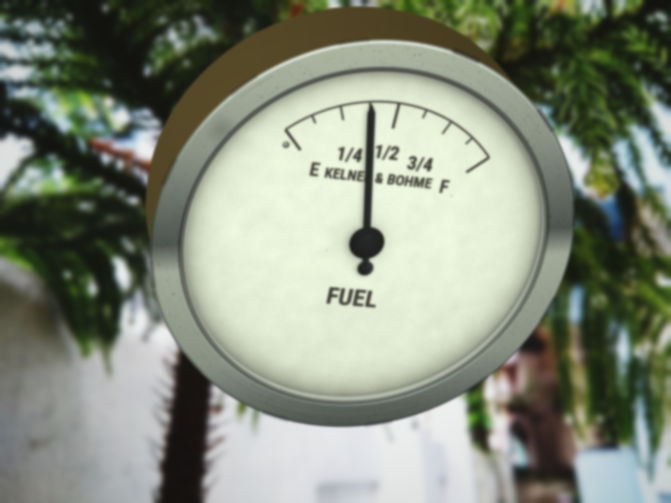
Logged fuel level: 0.375
